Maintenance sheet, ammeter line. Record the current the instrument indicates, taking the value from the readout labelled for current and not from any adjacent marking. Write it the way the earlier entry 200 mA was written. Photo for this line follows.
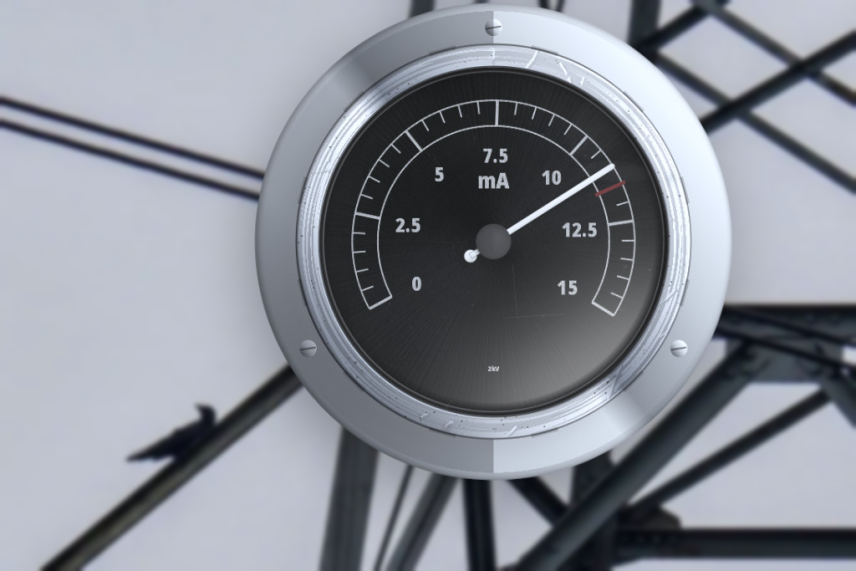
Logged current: 11 mA
